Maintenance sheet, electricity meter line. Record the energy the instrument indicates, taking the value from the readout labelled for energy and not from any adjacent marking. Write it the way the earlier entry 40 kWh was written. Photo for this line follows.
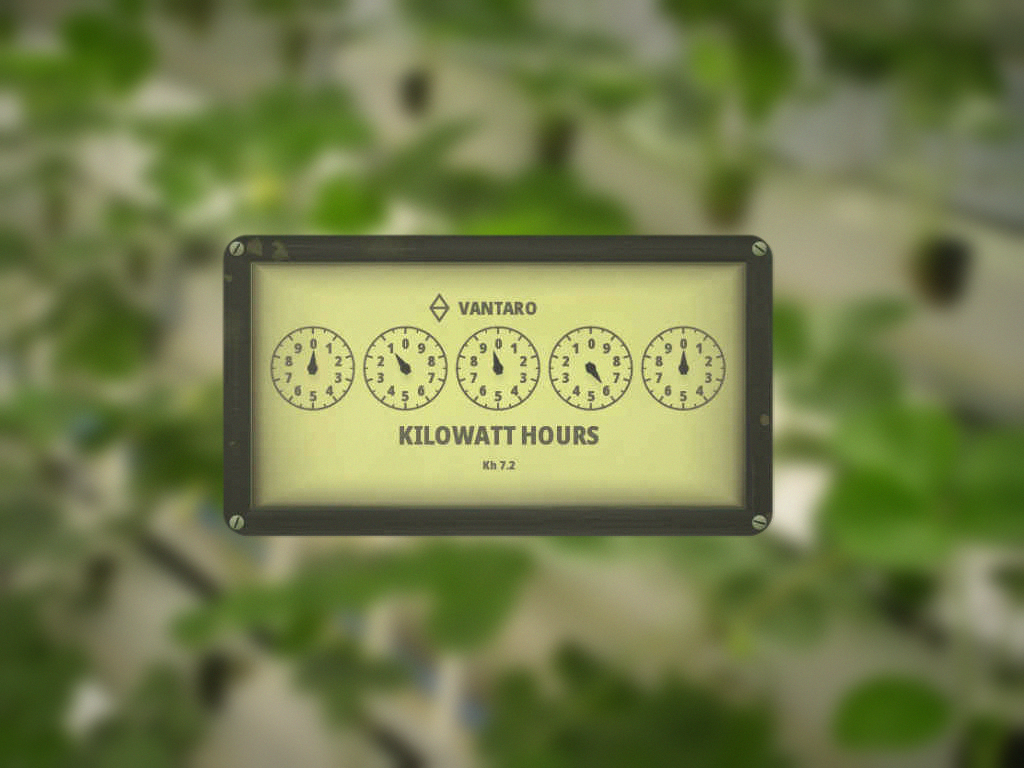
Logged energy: 960 kWh
